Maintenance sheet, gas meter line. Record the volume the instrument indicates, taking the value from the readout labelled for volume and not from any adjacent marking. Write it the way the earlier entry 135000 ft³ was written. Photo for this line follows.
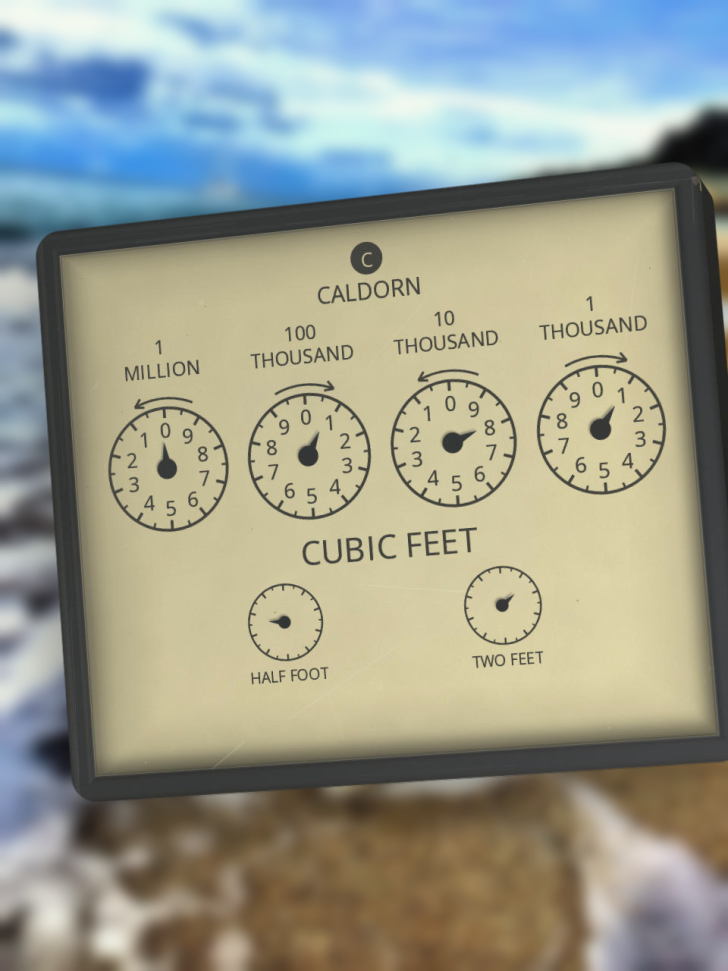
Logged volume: 8100 ft³
